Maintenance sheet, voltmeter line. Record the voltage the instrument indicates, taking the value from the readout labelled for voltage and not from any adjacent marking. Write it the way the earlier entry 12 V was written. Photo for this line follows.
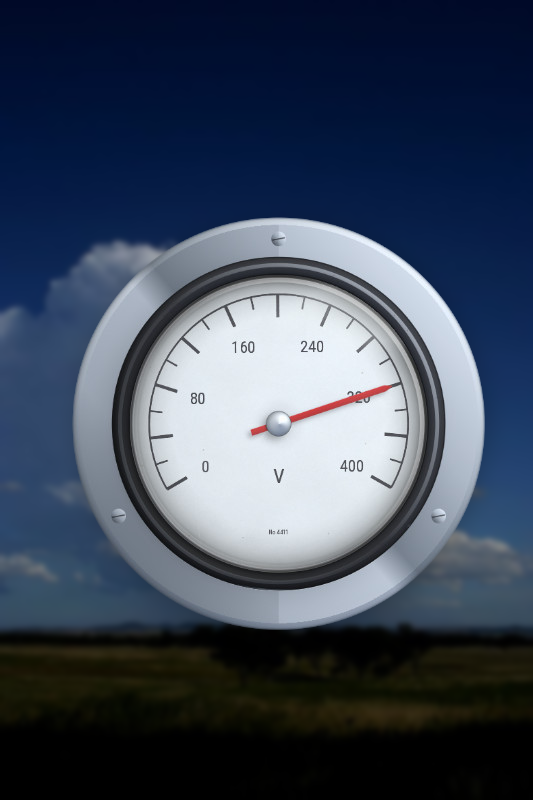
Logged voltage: 320 V
